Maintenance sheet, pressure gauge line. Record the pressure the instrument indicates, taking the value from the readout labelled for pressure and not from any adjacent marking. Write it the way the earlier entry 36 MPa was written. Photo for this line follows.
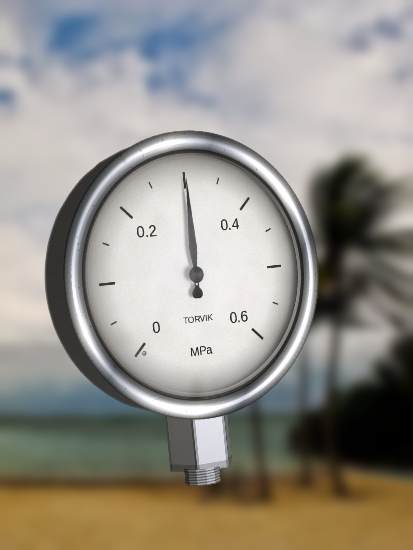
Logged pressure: 0.3 MPa
